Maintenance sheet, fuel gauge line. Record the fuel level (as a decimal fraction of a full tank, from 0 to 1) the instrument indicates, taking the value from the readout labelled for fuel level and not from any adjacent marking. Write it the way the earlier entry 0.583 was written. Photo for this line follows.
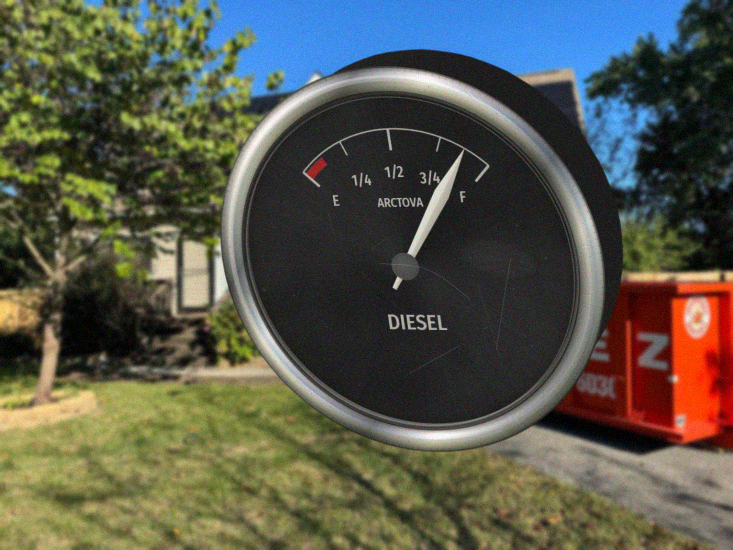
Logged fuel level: 0.875
